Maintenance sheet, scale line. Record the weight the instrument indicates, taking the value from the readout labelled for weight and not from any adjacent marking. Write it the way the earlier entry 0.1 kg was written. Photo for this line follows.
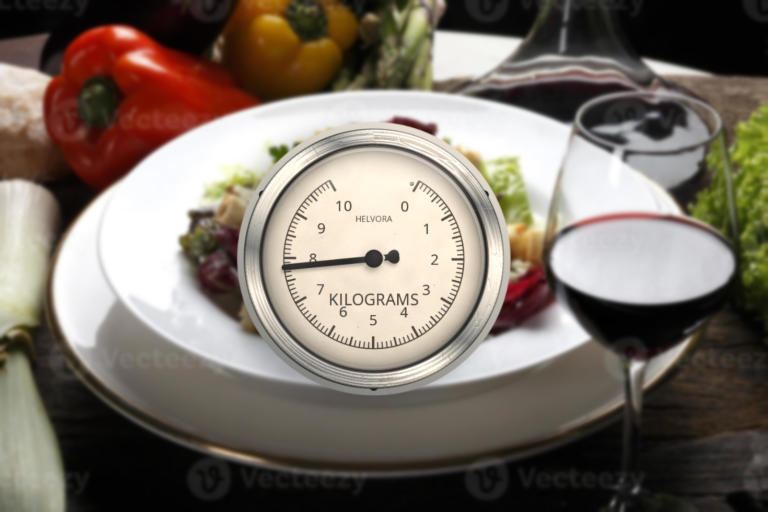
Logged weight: 7.8 kg
